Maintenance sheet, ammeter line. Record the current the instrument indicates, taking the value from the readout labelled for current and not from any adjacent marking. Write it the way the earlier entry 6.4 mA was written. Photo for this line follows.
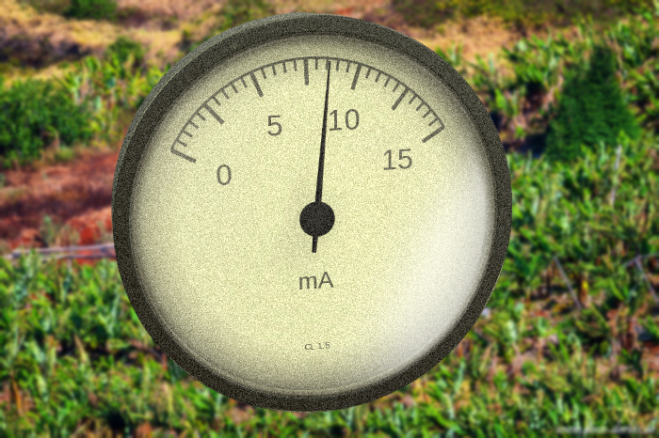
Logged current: 8.5 mA
